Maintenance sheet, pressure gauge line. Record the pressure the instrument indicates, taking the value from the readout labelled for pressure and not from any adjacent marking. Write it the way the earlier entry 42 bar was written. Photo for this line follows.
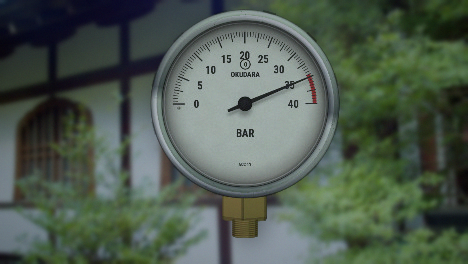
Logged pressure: 35 bar
